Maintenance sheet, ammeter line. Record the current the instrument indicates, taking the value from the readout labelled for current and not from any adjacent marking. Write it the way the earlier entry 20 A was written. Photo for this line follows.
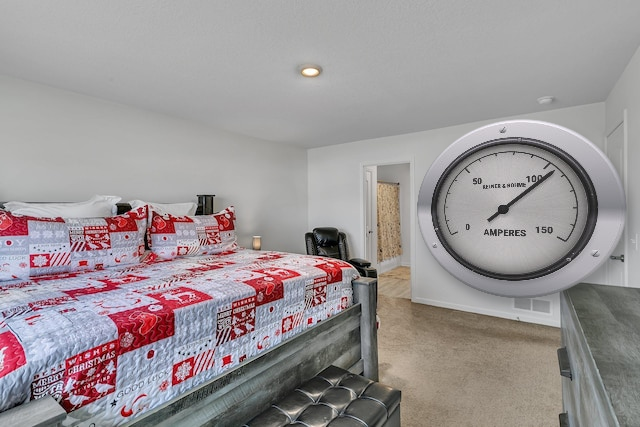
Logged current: 105 A
